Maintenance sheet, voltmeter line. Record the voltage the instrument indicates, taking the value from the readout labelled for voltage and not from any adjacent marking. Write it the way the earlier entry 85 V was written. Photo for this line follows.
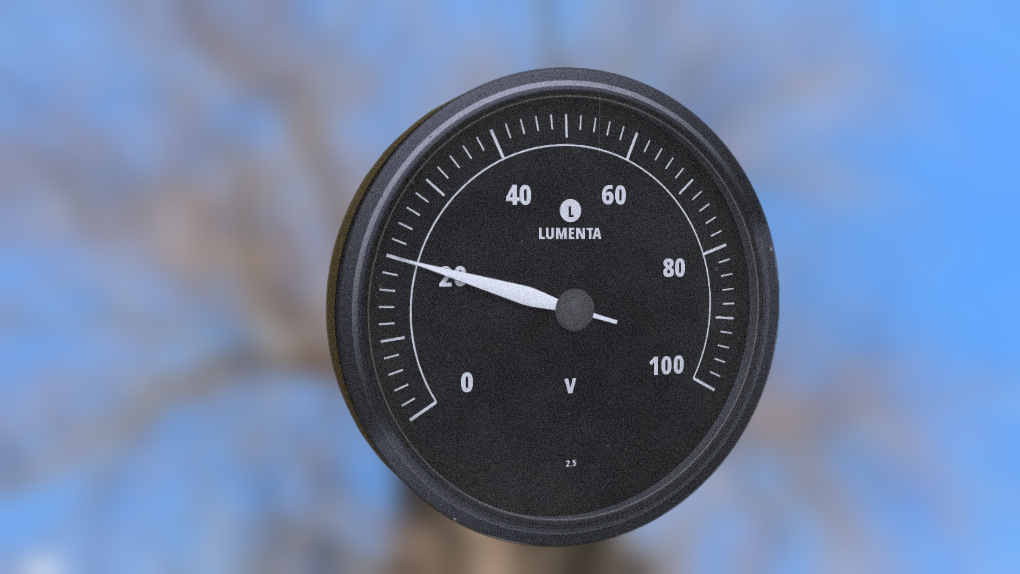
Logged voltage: 20 V
